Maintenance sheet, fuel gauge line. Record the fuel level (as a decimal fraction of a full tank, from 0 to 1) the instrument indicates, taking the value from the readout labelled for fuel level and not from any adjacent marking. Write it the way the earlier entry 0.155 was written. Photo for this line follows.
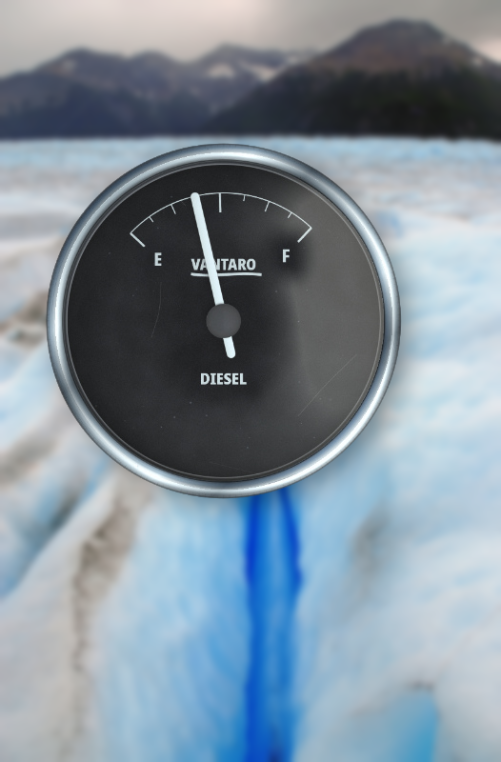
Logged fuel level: 0.375
